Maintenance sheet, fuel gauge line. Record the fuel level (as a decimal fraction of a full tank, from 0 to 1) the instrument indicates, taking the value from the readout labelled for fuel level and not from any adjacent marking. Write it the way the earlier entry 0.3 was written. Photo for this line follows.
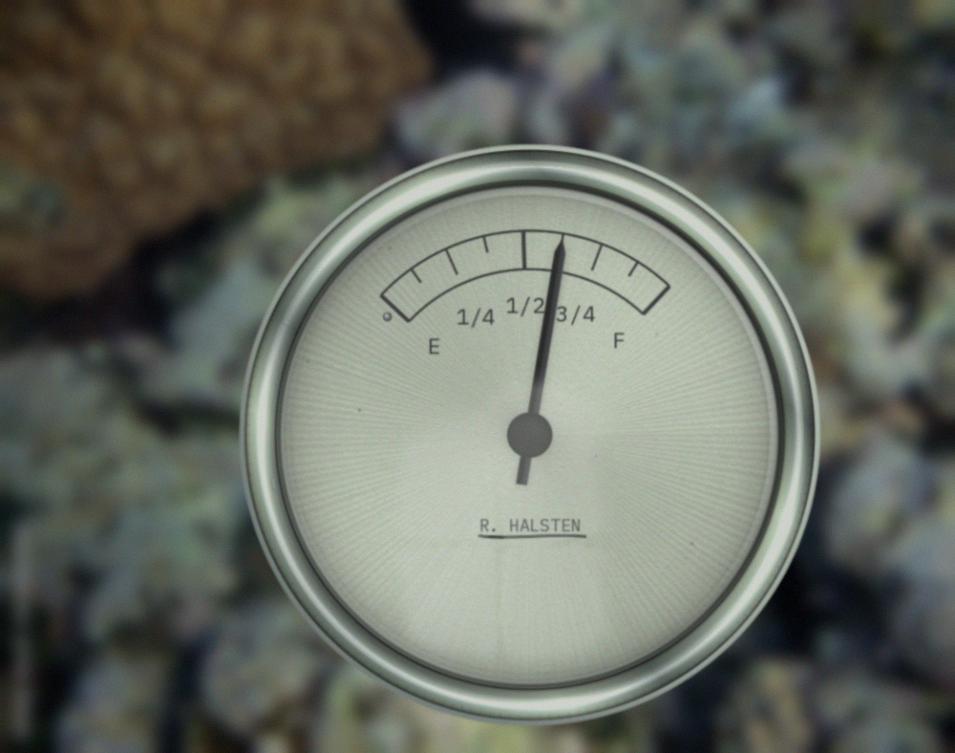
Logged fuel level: 0.625
